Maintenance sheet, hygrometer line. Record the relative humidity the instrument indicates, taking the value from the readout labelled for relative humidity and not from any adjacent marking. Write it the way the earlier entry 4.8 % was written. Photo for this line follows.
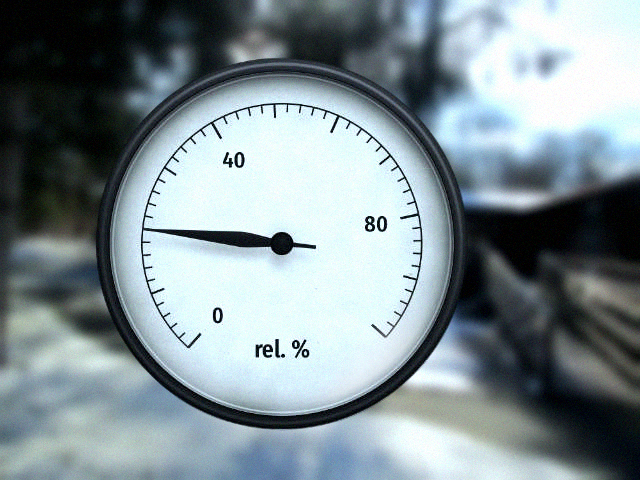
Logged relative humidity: 20 %
